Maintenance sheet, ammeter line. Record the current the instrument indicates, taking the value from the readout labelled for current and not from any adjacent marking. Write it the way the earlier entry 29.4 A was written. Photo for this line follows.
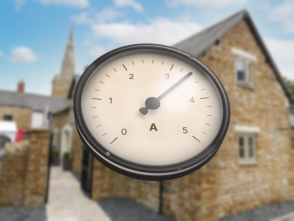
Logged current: 3.4 A
